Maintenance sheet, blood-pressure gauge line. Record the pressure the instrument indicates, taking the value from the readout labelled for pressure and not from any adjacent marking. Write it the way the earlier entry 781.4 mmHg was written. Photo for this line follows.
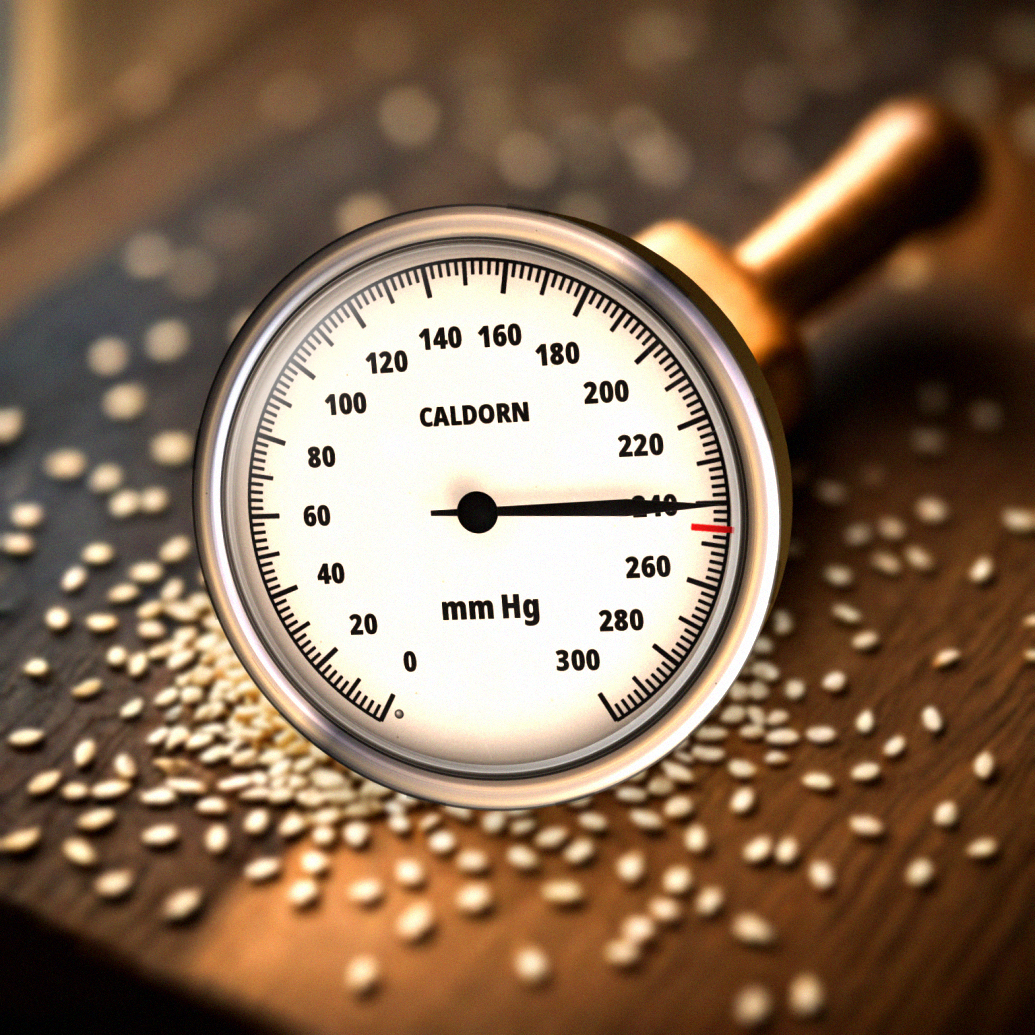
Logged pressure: 240 mmHg
